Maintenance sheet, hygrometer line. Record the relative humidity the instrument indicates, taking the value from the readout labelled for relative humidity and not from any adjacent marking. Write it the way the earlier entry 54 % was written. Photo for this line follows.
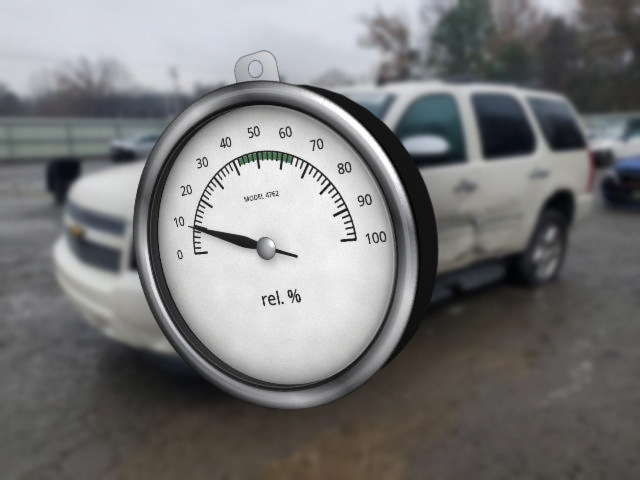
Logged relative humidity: 10 %
